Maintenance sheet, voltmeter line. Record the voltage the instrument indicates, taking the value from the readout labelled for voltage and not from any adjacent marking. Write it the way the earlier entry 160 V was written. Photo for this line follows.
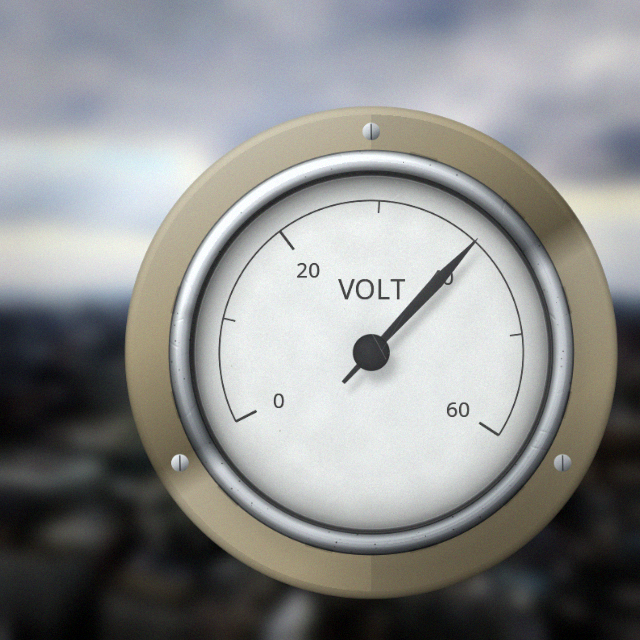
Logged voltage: 40 V
